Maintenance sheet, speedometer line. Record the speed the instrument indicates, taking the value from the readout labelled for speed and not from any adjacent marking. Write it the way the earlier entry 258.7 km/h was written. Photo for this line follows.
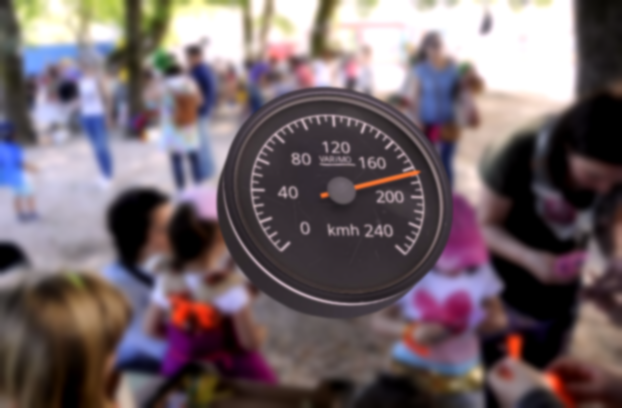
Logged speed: 185 km/h
